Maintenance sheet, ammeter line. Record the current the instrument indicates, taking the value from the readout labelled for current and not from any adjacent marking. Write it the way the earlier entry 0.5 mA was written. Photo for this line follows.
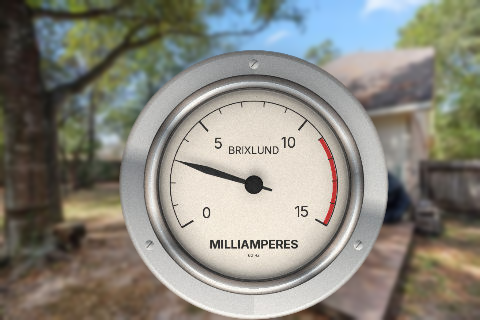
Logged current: 3 mA
